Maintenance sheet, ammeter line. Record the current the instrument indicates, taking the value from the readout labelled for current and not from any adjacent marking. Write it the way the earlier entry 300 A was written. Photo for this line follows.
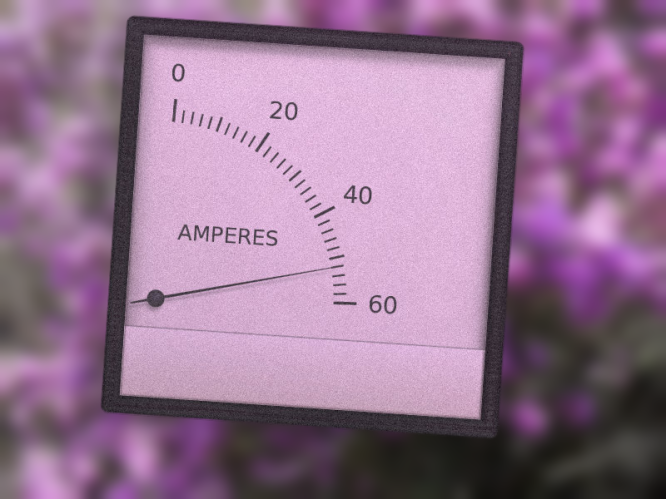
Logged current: 52 A
